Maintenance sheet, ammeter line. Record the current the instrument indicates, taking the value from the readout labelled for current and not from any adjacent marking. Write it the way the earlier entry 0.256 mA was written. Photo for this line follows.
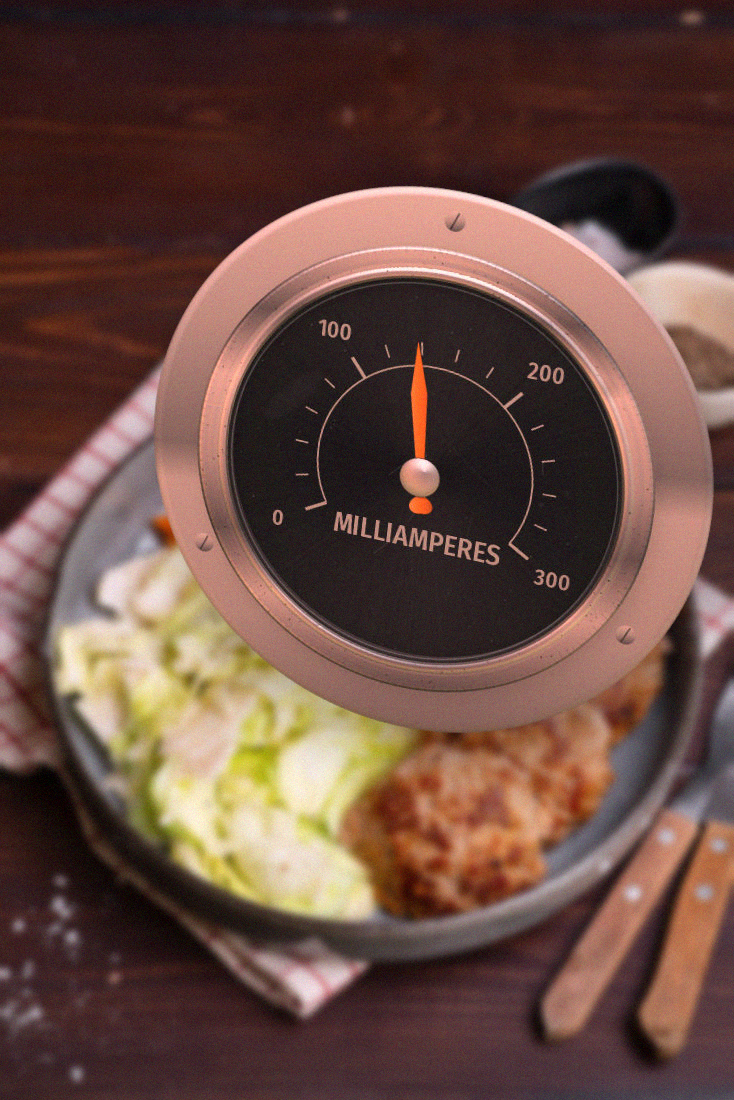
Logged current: 140 mA
